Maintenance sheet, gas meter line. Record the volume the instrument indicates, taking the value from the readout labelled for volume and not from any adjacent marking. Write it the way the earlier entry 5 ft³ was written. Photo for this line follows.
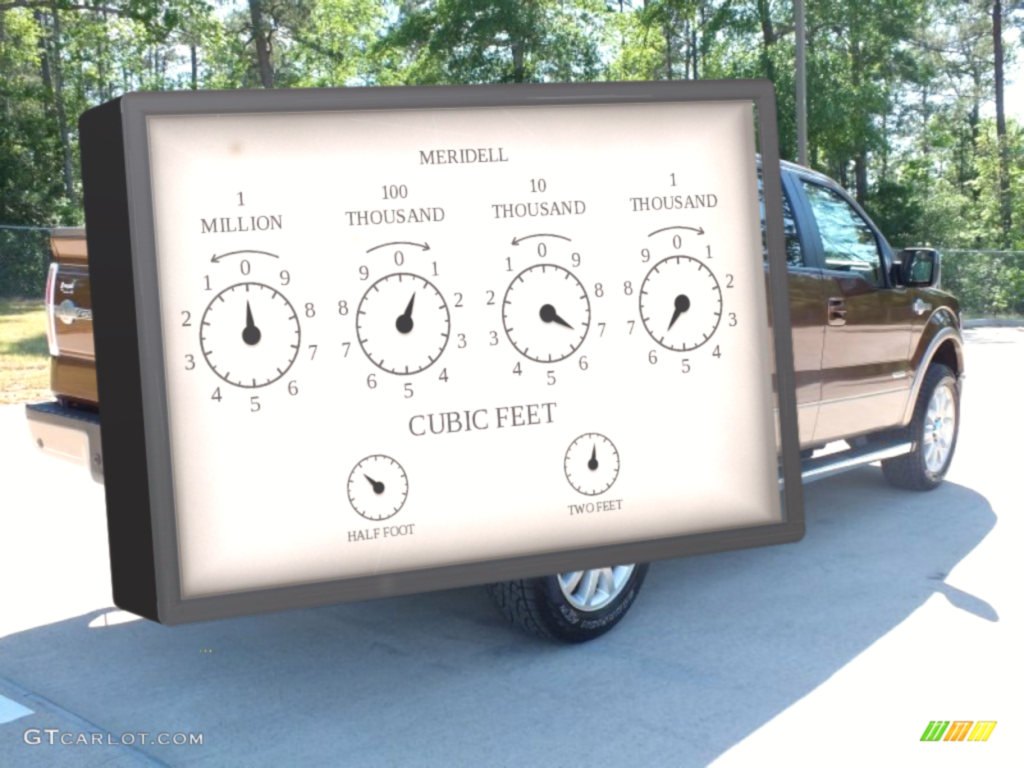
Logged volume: 6600 ft³
